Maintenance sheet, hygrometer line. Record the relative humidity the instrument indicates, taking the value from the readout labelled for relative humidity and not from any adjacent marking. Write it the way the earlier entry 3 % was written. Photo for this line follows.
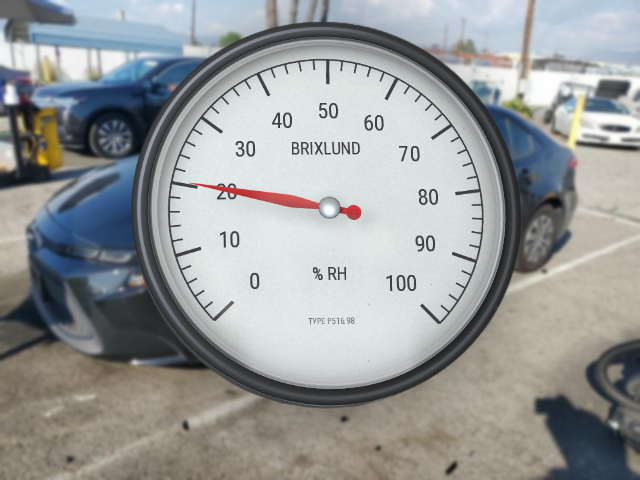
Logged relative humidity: 20 %
